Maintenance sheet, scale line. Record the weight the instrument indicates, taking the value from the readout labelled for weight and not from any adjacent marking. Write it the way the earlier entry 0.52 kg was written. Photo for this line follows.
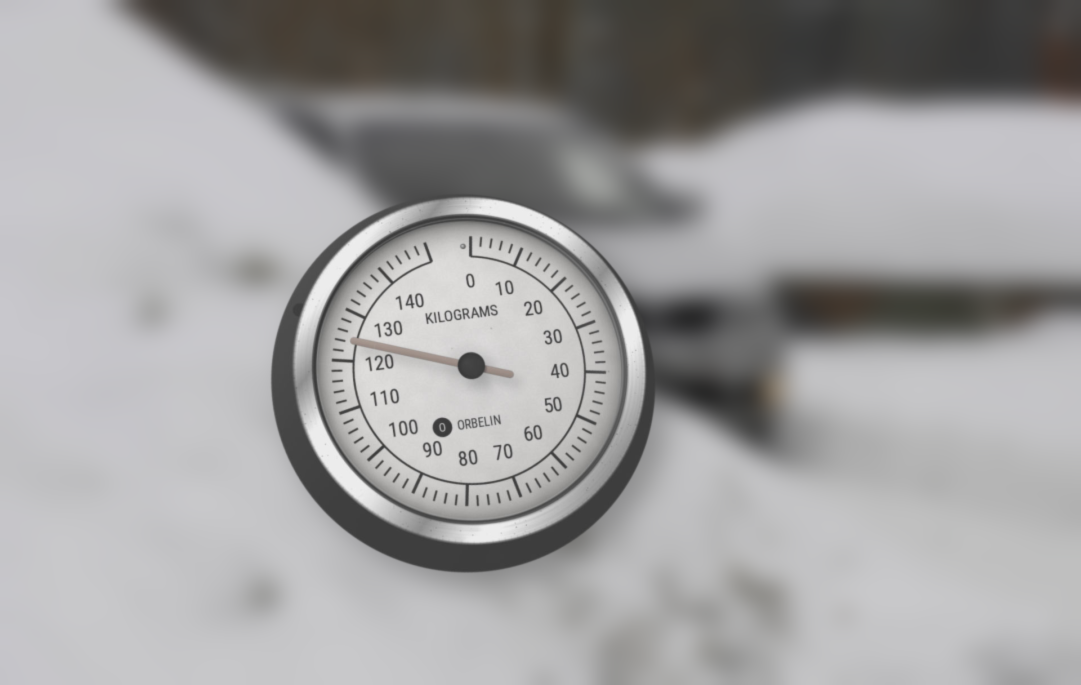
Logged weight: 124 kg
